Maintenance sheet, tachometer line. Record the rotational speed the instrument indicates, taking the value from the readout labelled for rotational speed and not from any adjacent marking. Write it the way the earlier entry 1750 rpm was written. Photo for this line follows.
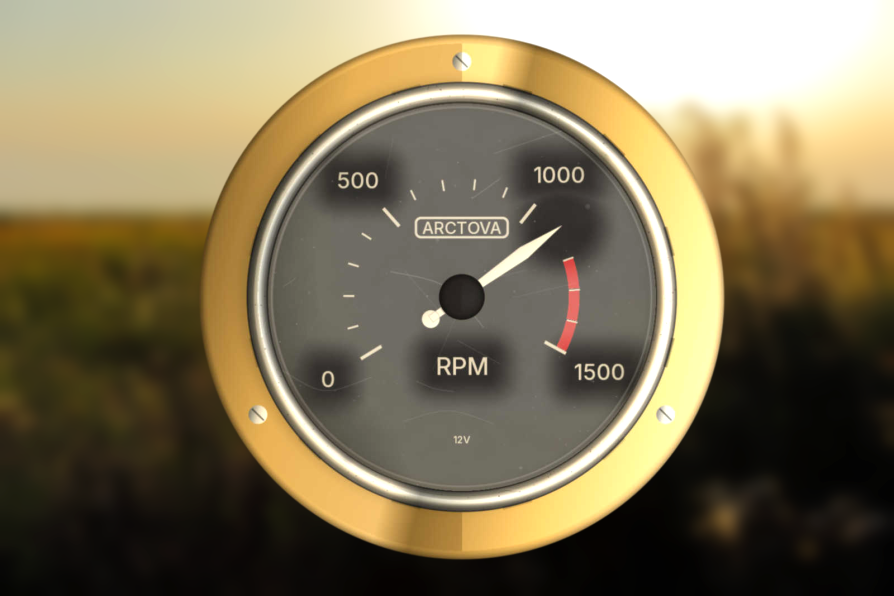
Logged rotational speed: 1100 rpm
